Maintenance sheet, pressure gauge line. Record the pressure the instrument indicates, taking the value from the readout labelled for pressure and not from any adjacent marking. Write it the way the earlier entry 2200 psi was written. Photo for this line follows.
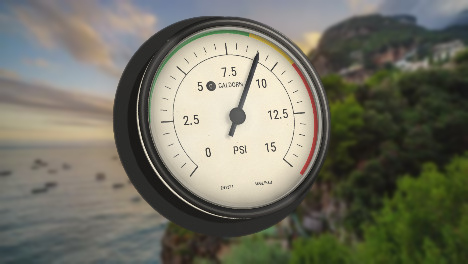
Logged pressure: 9 psi
